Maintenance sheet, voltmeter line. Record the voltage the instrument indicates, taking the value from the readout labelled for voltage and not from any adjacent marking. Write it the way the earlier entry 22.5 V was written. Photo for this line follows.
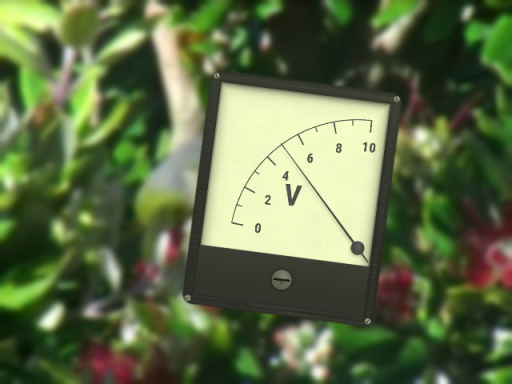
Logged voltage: 5 V
